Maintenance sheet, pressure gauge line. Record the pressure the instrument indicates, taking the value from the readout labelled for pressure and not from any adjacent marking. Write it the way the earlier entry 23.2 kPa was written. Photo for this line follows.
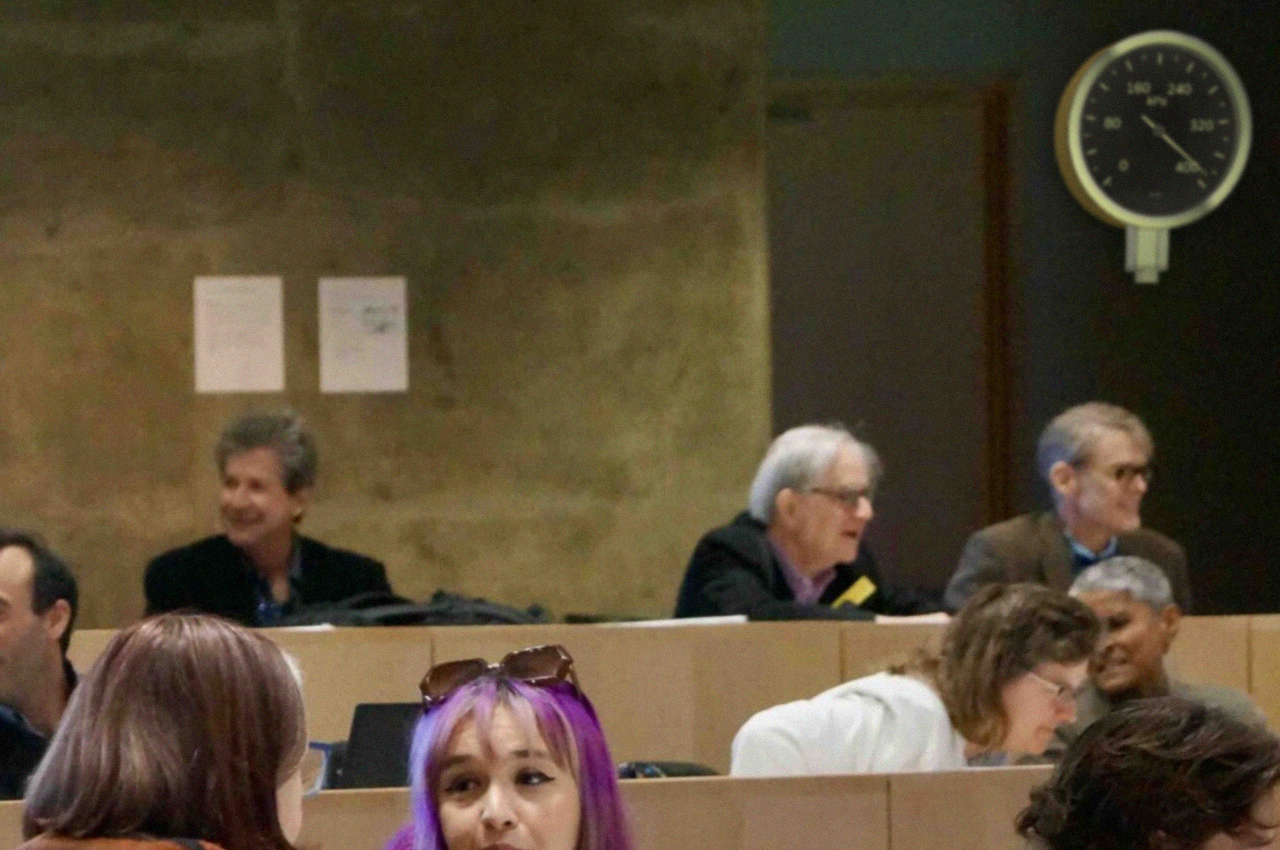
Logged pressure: 390 kPa
